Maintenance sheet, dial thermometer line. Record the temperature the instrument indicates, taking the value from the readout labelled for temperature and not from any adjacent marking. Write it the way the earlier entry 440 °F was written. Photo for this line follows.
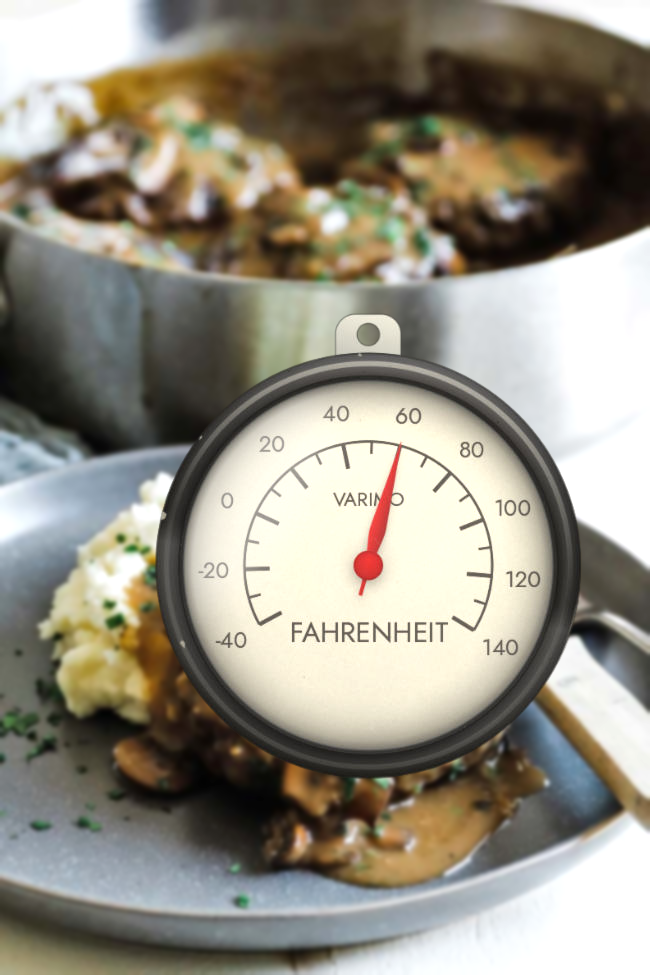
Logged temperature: 60 °F
